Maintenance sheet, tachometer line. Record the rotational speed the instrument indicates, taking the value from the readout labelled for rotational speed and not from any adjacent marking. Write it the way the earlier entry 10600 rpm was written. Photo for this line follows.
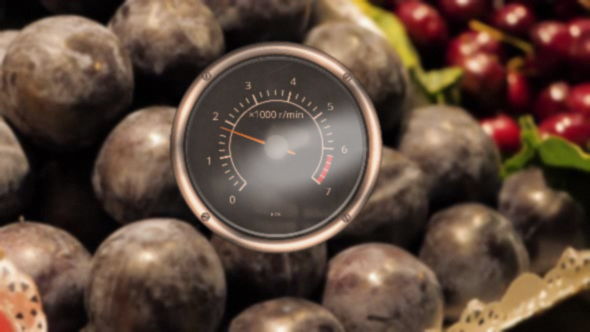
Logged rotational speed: 1800 rpm
